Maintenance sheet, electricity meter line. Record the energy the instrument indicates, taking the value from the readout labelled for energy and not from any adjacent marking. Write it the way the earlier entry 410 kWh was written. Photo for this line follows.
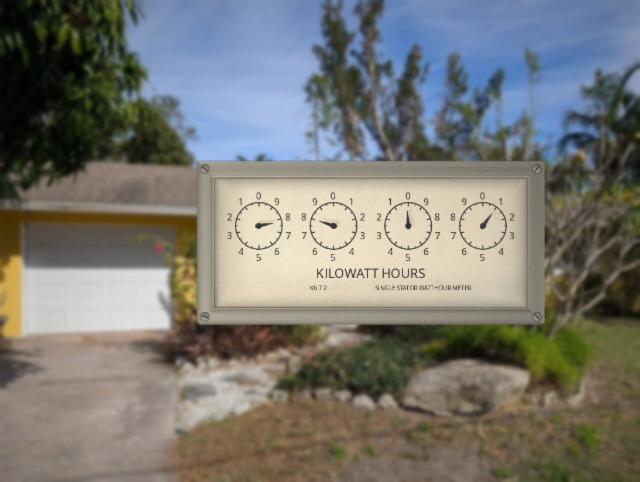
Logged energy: 7801 kWh
